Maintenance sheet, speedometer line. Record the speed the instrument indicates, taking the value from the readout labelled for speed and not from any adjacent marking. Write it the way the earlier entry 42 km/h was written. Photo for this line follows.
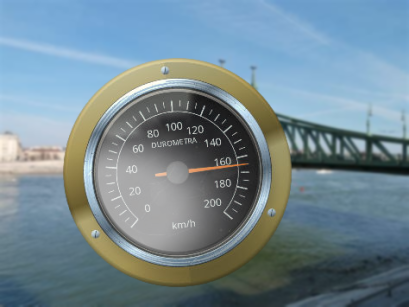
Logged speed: 165 km/h
